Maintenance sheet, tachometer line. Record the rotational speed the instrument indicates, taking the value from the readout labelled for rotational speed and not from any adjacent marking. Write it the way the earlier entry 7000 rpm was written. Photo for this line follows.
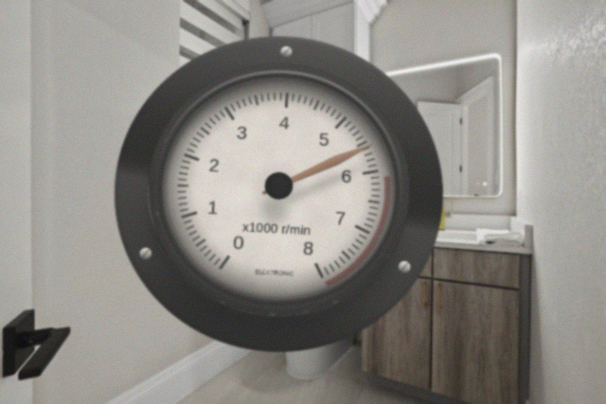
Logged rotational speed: 5600 rpm
